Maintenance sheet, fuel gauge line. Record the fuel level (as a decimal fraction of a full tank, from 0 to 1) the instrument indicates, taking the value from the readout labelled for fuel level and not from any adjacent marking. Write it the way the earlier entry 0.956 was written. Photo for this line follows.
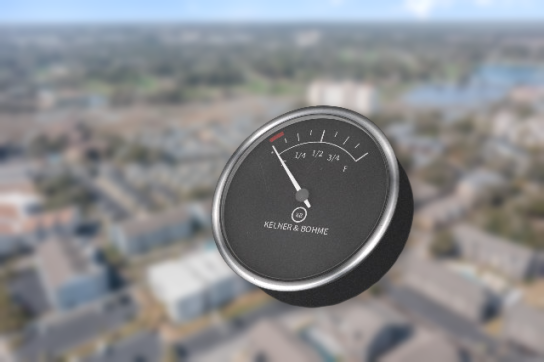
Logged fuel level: 0
